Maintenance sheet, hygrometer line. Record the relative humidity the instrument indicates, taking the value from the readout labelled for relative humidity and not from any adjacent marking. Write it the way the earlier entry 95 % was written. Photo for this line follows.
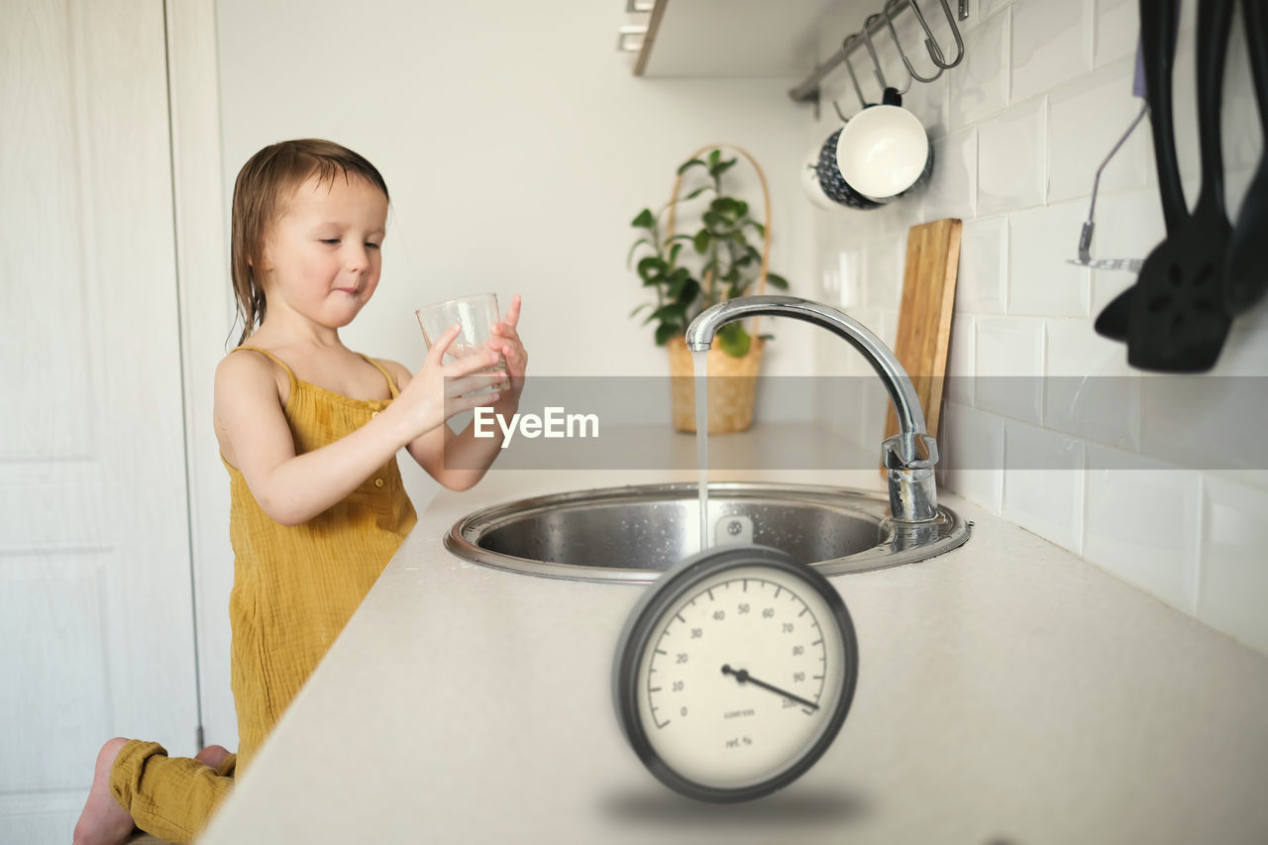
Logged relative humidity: 97.5 %
